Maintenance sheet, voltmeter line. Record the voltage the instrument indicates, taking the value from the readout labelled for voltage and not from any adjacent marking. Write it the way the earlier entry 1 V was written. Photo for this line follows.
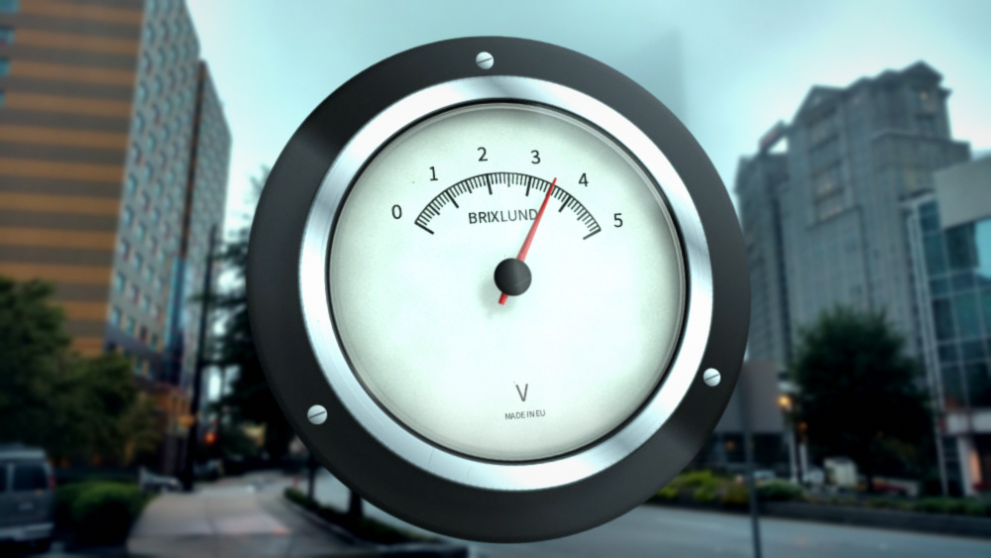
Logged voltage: 3.5 V
